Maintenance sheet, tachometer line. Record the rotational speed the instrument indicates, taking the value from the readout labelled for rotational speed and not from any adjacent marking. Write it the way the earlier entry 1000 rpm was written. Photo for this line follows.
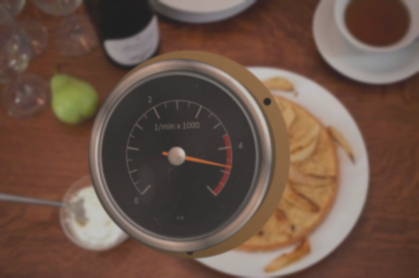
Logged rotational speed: 4375 rpm
